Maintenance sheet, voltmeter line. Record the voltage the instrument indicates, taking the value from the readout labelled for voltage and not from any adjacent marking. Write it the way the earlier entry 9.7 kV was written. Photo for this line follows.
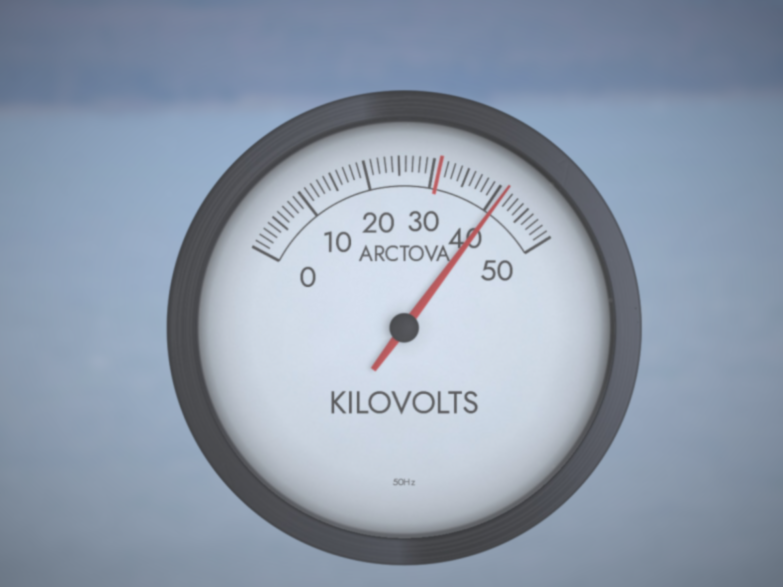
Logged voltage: 41 kV
